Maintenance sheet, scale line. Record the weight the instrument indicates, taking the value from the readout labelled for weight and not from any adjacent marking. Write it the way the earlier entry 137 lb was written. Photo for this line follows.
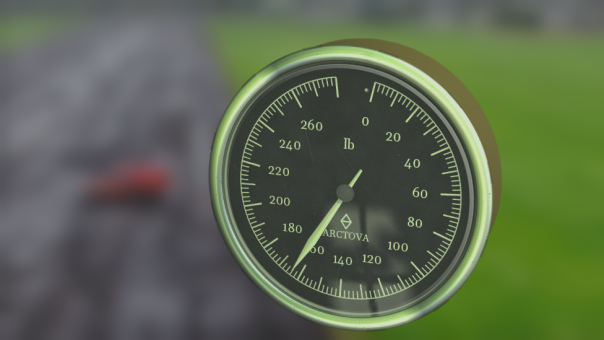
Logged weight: 164 lb
